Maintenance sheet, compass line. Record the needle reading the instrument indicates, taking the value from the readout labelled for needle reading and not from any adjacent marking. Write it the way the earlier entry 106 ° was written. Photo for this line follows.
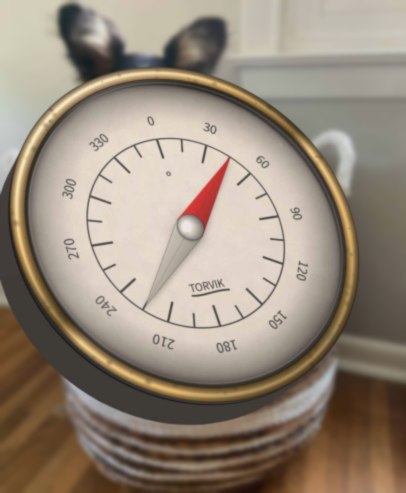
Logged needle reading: 45 °
